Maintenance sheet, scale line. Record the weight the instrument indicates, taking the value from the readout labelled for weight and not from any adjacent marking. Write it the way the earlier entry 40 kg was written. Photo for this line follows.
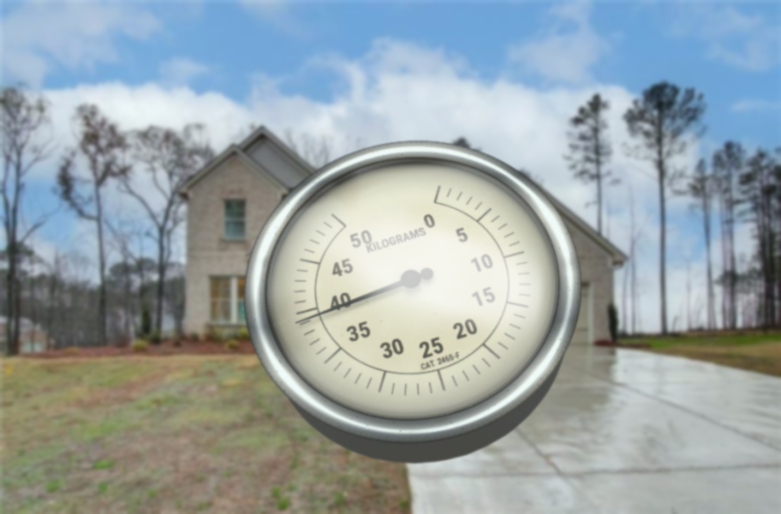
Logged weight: 39 kg
